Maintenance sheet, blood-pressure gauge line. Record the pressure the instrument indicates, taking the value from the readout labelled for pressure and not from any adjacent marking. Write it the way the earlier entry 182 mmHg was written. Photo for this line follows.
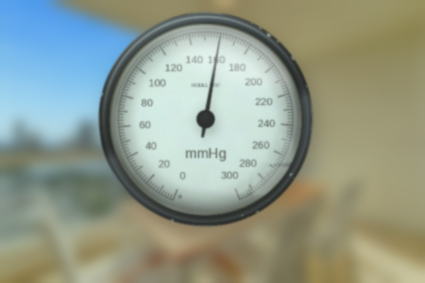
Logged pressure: 160 mmHg
